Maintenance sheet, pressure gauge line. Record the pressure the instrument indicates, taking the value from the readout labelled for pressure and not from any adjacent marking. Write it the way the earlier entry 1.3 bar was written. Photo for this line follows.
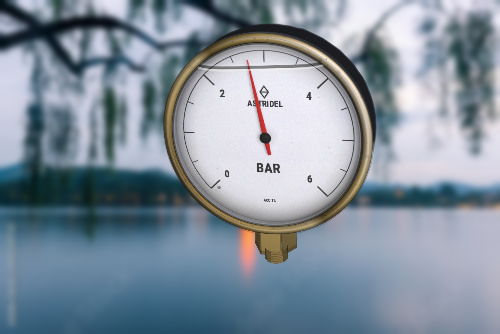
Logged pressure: 2.75 bar
